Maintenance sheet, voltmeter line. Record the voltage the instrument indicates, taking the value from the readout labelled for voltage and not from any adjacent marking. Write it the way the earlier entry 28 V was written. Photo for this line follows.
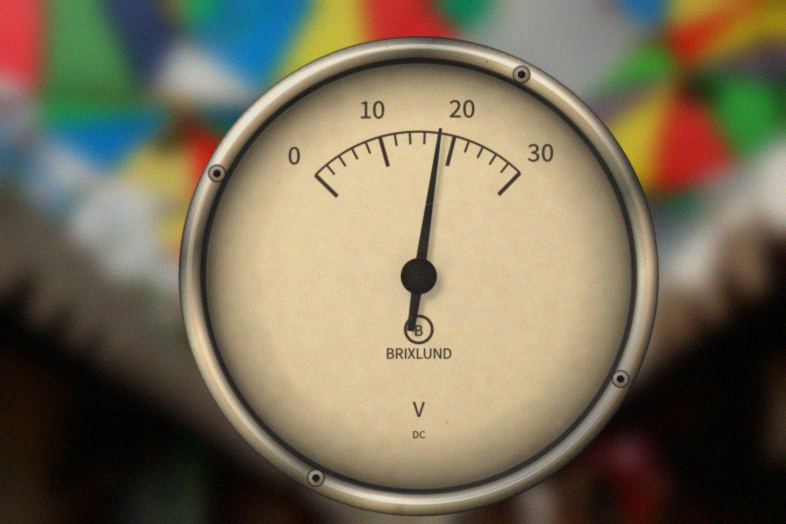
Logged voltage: 18 V
